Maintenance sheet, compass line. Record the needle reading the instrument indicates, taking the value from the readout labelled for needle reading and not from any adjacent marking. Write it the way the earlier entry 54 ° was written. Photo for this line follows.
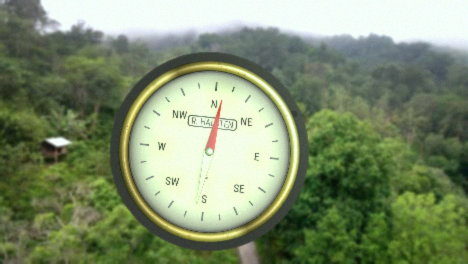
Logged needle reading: 7.5 °
